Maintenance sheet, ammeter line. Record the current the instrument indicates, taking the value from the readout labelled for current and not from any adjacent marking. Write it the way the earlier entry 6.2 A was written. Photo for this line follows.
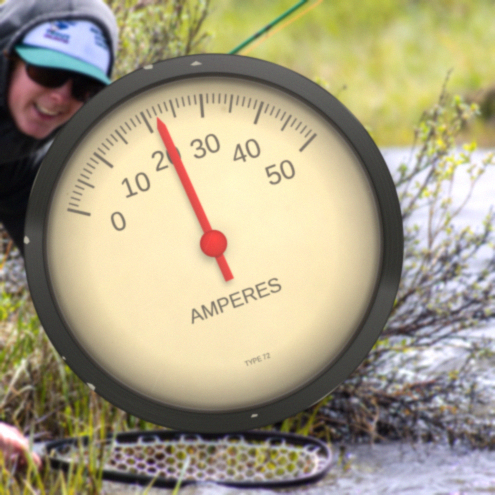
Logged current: 22 A
